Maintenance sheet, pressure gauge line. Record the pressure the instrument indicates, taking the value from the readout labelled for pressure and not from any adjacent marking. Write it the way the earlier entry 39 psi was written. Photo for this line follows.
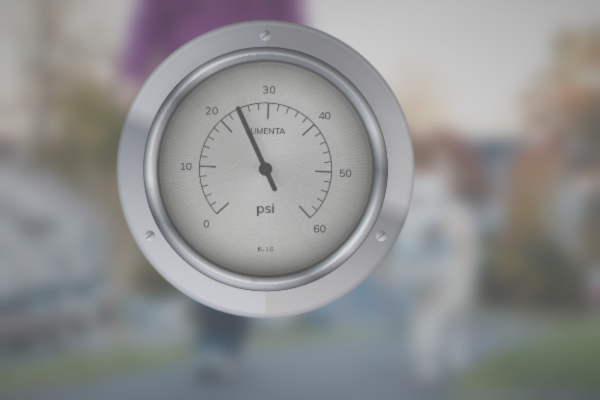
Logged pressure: 24 psi
